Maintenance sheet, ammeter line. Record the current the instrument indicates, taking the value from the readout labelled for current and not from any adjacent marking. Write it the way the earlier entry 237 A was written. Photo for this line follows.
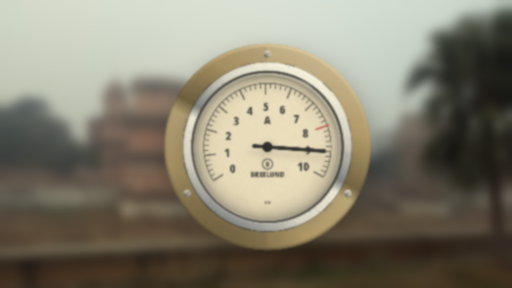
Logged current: 9 A
